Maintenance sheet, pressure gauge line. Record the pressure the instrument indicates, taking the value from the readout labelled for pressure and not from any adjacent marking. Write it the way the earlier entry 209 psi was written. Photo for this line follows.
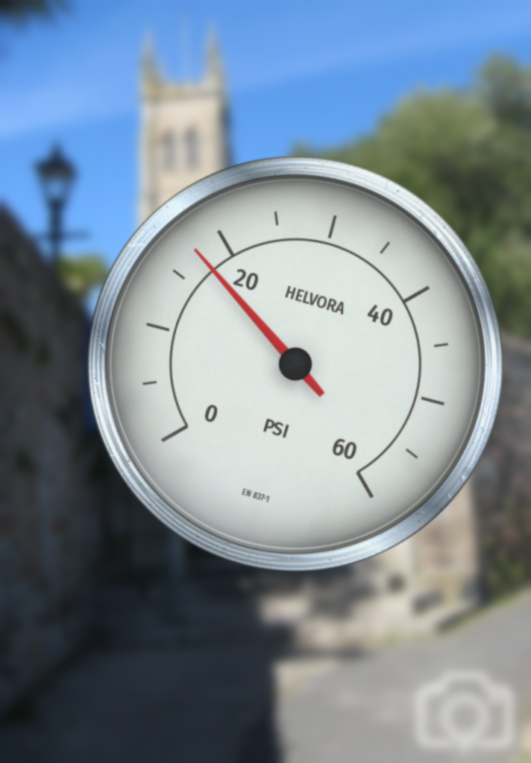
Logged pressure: 17.5 psi
